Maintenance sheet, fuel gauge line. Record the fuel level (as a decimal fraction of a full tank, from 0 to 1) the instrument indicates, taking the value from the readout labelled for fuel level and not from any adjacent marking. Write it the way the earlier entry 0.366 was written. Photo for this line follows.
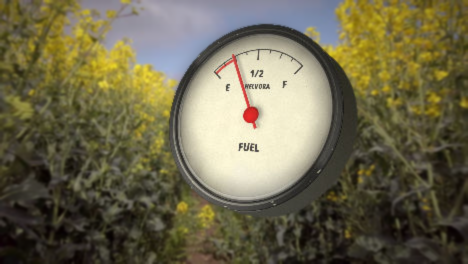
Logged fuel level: 0.25
